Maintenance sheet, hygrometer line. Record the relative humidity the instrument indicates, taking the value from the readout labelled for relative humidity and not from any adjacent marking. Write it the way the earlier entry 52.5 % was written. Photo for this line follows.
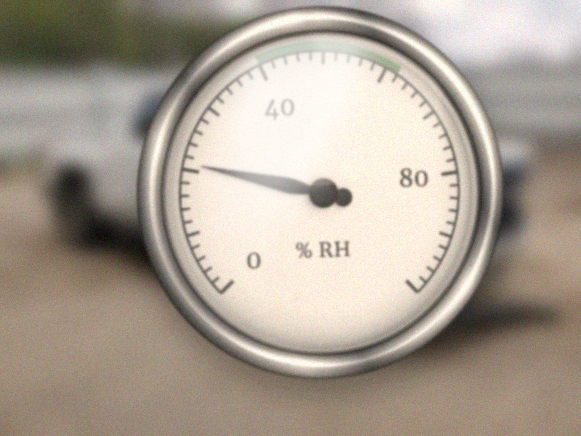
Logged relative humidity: 21 %
